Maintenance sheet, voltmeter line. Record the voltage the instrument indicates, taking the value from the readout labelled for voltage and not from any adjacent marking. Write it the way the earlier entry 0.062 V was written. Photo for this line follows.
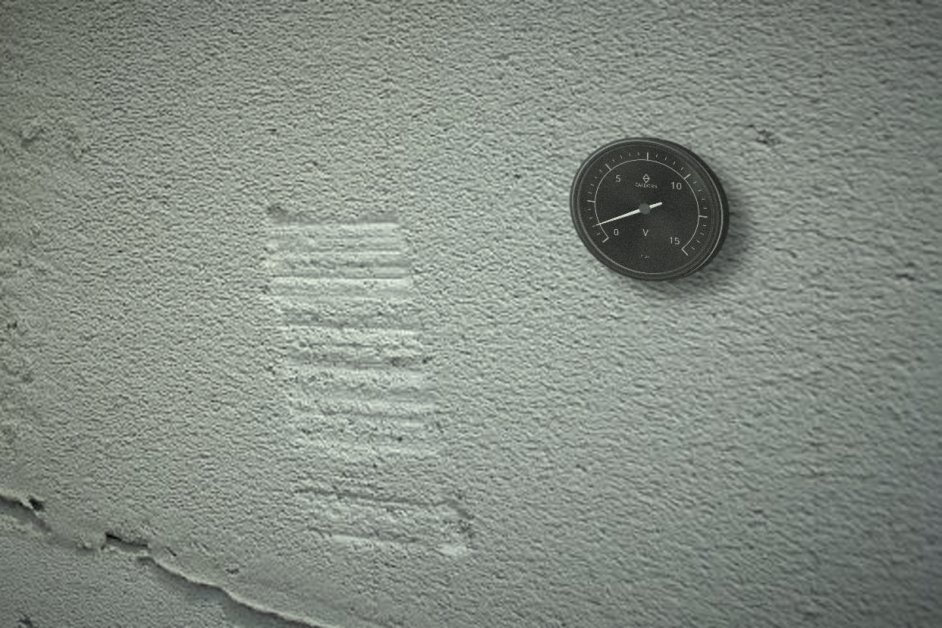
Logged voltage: 1 V
